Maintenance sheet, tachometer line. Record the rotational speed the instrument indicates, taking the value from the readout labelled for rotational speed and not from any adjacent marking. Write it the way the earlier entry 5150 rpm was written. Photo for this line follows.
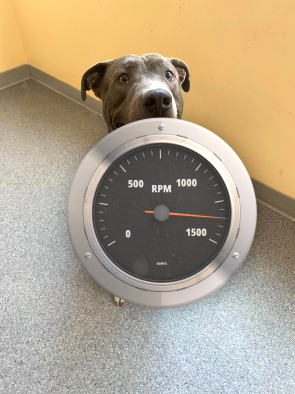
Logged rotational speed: 1350 rpm
